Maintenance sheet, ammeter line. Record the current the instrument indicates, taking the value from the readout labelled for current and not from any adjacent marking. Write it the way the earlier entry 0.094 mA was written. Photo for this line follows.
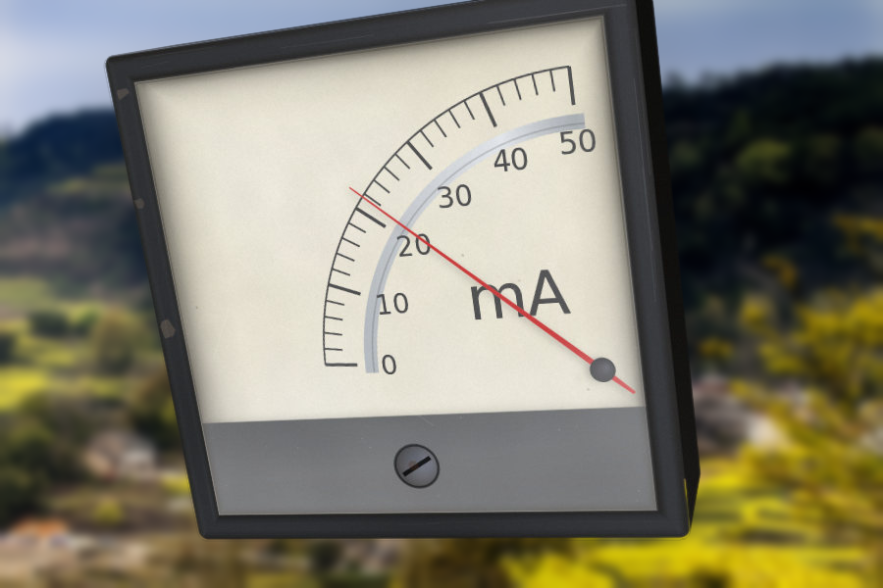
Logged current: 22 mA
